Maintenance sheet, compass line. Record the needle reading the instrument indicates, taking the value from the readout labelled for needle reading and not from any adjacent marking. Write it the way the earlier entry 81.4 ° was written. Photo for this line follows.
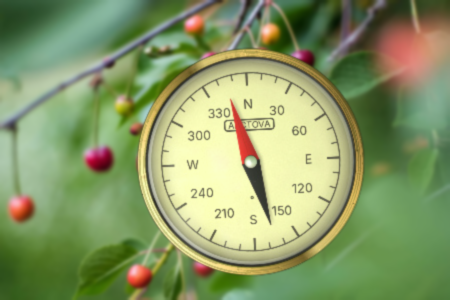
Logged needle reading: 345 °
